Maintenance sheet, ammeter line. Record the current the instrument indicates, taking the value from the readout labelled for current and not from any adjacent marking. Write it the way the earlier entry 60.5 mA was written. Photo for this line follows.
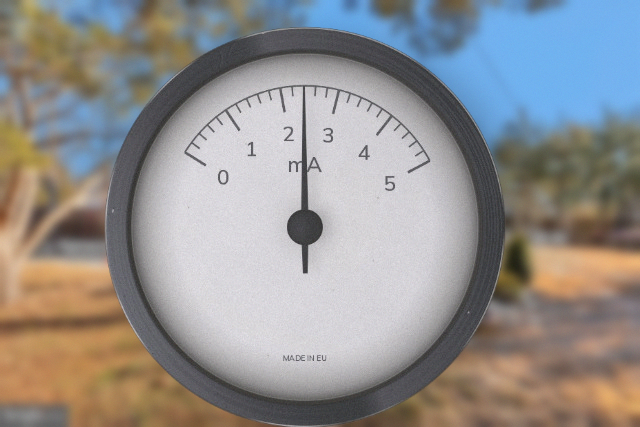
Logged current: 2.4 mA
